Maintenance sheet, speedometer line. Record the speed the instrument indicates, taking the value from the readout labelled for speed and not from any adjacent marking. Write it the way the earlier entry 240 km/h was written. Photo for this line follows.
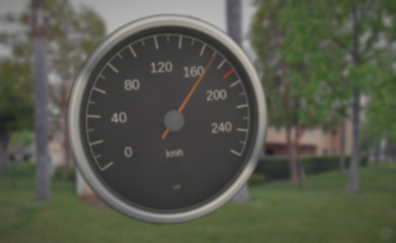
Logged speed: 170 km/h
